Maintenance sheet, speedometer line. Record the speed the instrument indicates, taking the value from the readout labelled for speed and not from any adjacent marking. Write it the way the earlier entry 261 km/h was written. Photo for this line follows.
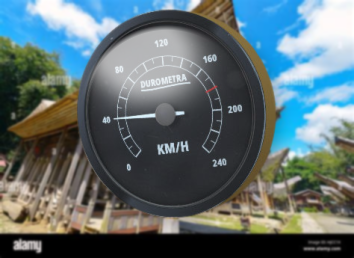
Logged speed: 40 km/h
